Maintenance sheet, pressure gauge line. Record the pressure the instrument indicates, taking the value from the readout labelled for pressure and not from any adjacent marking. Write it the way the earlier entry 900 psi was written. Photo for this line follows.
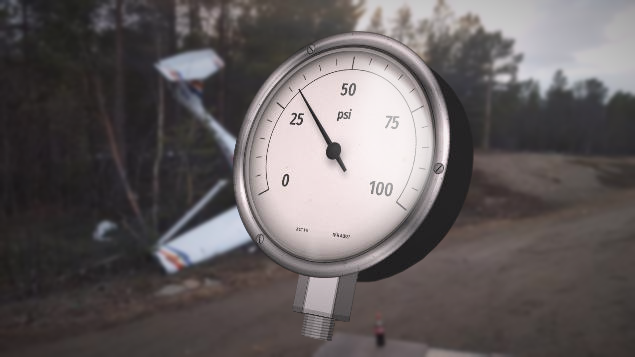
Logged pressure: 32.5 psi
